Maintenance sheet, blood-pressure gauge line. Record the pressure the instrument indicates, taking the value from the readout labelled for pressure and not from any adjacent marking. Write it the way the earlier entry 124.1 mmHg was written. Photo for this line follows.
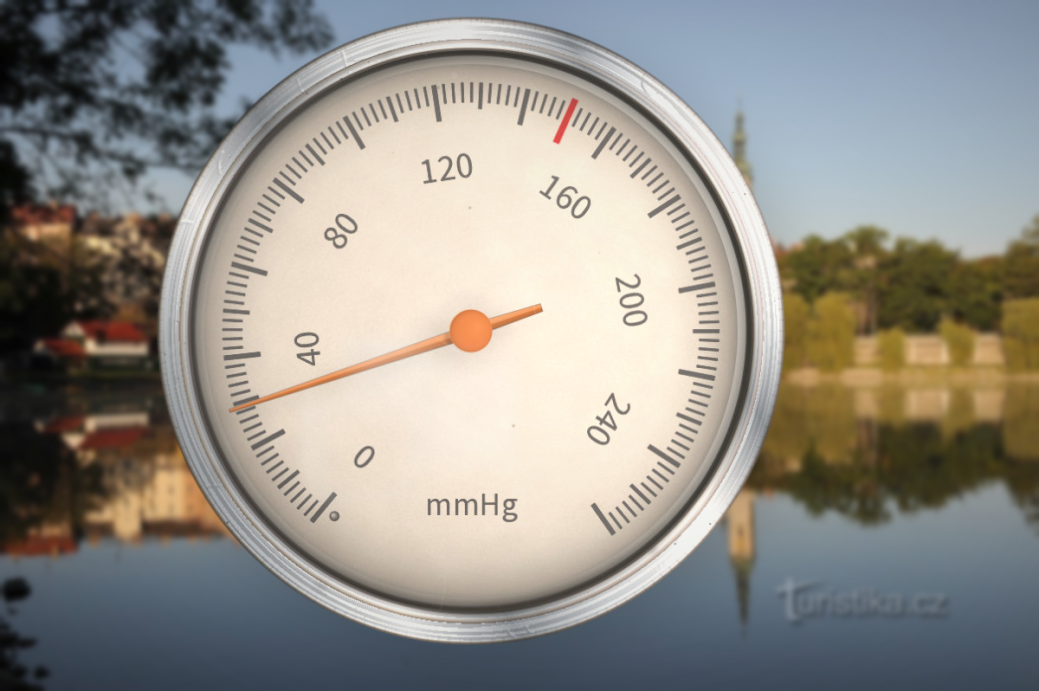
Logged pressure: 29 mmHg
